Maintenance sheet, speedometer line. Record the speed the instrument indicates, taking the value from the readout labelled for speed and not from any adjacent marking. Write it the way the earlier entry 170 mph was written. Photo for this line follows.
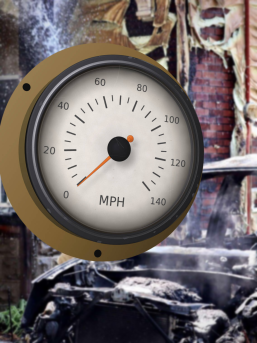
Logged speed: 0 mph
